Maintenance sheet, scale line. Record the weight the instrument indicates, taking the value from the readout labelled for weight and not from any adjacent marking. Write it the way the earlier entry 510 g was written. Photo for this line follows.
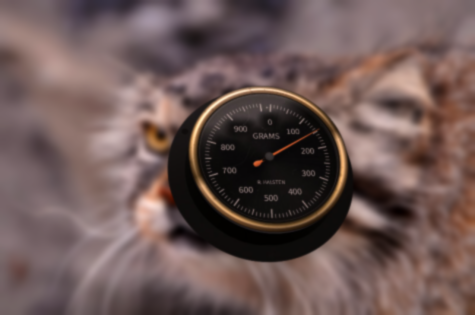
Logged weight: 150 g
